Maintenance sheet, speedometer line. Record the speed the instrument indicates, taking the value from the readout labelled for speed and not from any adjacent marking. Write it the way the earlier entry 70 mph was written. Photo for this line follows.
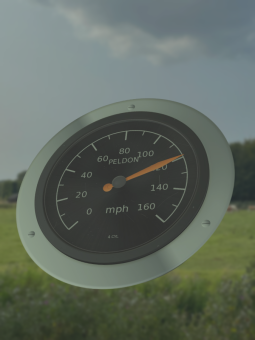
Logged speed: 120 mph
